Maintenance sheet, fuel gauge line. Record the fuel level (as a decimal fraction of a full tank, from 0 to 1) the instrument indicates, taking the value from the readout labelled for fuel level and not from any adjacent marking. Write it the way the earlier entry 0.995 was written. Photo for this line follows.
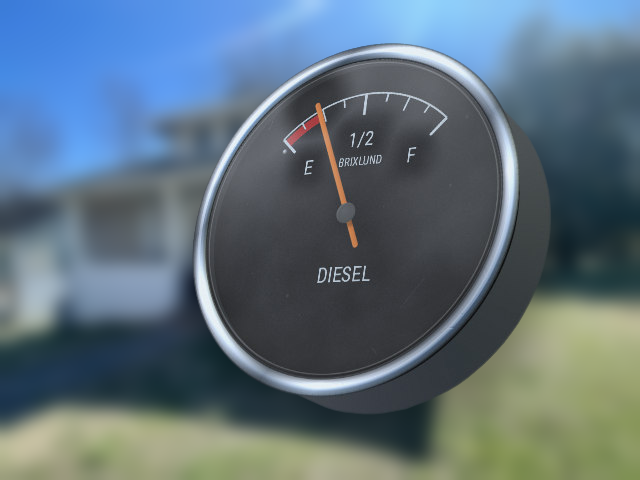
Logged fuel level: 0.25
